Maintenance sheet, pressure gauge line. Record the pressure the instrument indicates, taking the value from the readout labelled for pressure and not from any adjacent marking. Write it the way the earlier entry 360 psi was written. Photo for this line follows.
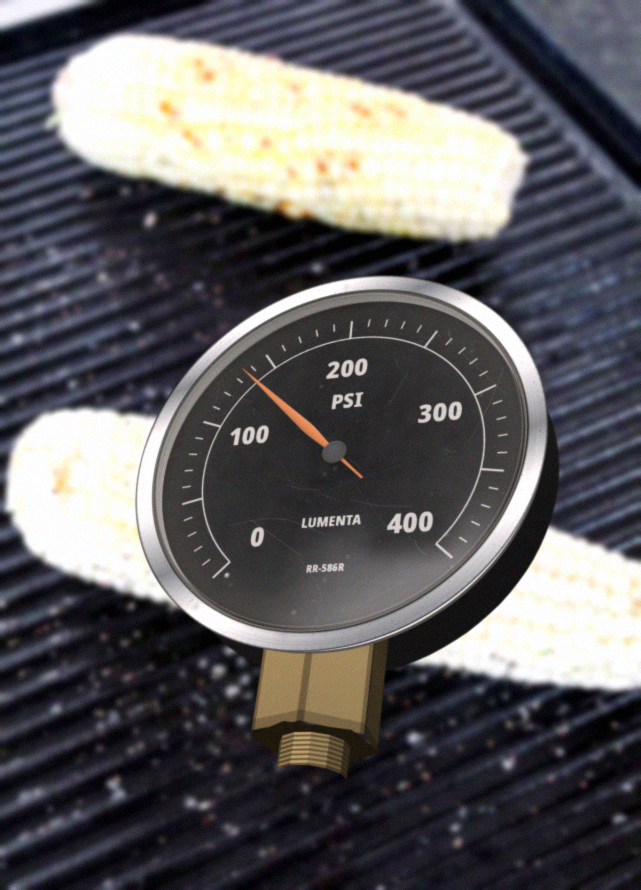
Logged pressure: 135 psi
